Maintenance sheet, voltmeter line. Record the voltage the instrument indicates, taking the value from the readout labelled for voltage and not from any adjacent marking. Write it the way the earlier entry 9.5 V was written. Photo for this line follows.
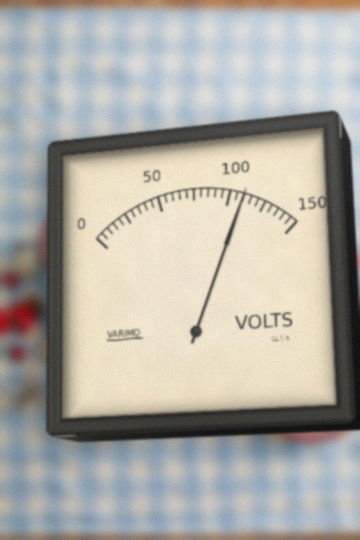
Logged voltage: 110 V
